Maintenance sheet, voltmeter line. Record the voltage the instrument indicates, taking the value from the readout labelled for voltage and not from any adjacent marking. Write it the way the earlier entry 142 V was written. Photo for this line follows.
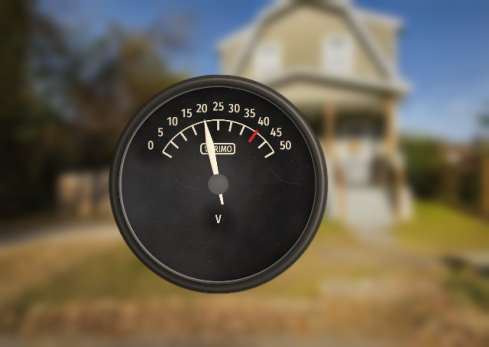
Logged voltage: 20 V
